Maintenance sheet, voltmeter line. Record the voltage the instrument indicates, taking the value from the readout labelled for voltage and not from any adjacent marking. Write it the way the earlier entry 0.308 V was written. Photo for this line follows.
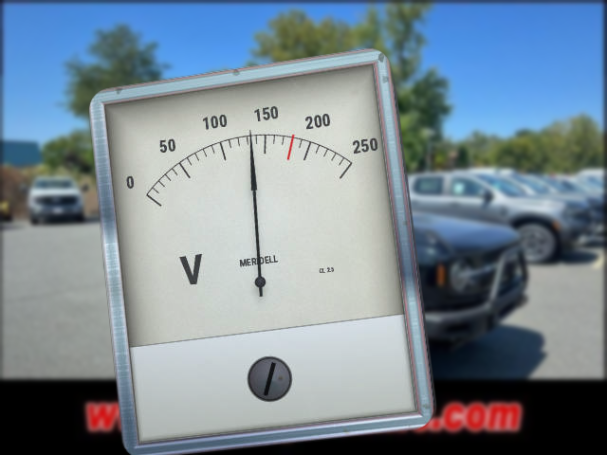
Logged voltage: 135 V
